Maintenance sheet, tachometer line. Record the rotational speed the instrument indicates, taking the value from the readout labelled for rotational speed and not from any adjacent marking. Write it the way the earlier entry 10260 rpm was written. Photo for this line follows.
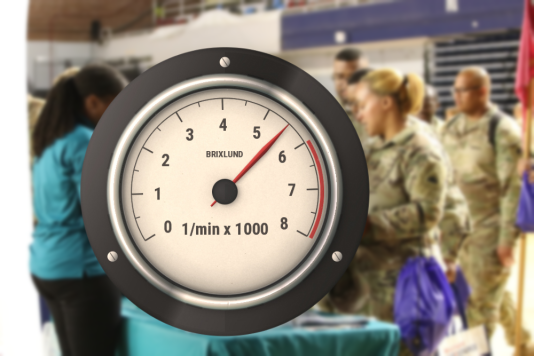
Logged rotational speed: 5500 rpm
